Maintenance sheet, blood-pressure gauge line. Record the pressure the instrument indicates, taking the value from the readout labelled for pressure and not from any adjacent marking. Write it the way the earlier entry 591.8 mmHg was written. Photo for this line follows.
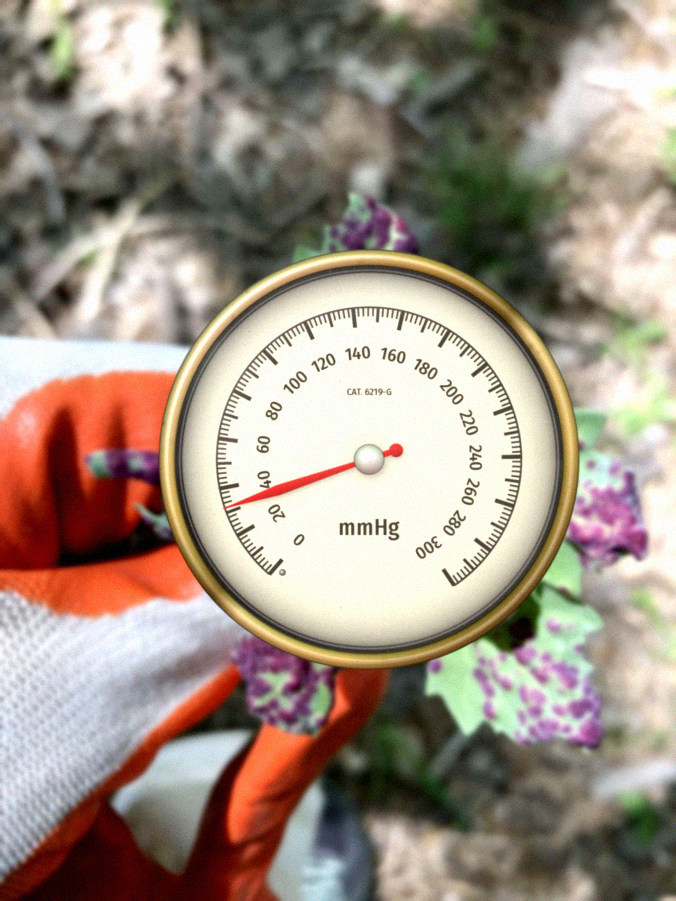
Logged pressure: 32 mmHg
